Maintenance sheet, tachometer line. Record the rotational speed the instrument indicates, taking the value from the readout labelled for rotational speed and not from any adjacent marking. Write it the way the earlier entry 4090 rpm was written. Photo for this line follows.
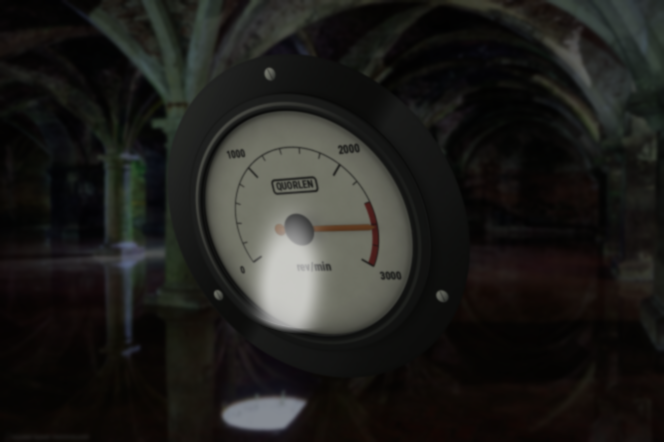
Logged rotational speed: 2600 rpm
